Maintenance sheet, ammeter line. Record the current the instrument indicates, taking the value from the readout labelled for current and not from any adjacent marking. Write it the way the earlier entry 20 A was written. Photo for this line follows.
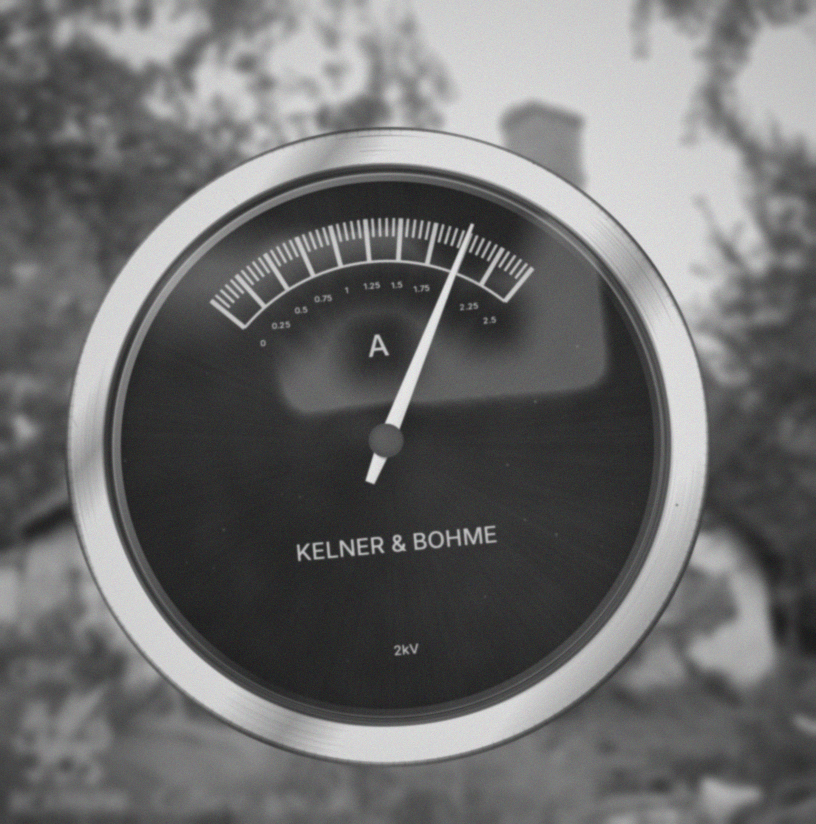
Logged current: 2 A
